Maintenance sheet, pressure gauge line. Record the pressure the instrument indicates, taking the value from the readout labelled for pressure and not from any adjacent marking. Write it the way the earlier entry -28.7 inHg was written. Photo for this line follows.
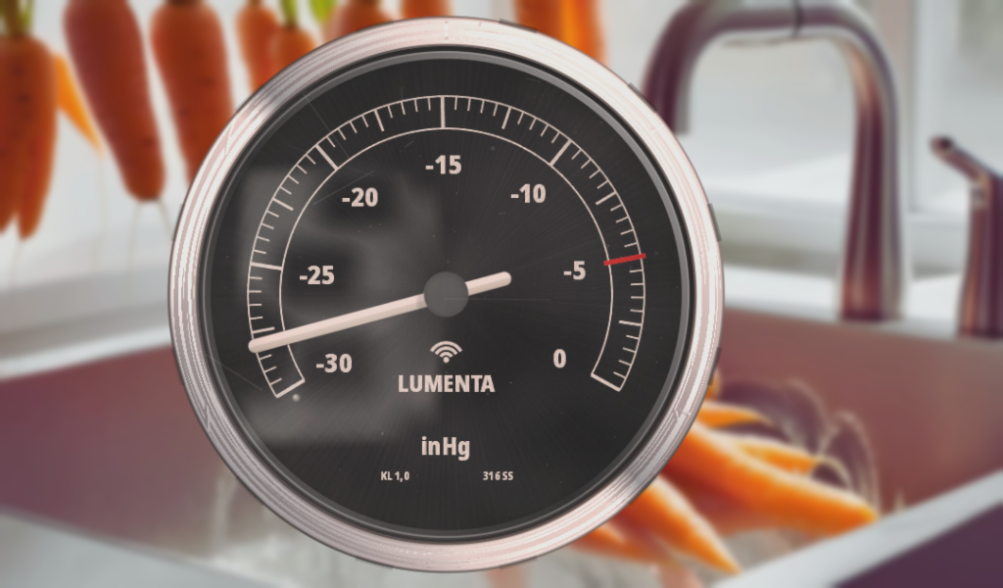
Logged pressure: -28 inHg
